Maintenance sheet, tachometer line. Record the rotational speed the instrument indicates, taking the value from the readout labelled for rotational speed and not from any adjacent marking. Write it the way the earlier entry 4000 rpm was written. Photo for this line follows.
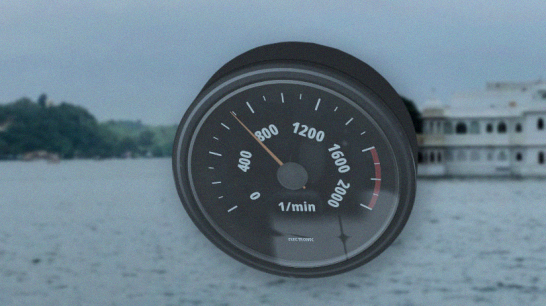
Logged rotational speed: 700 rpm
